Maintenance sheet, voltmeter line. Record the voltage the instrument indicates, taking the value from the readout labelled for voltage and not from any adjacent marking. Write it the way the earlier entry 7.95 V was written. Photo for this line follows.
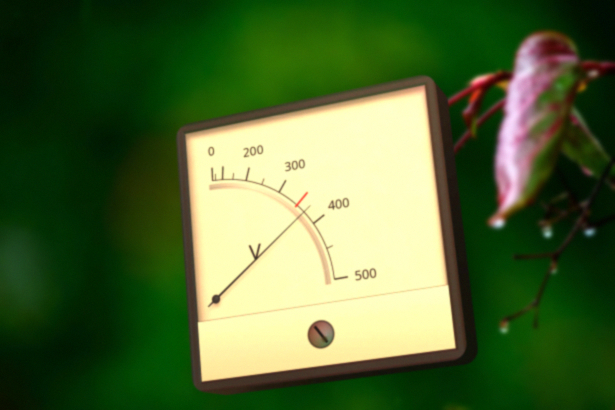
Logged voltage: 375 V
